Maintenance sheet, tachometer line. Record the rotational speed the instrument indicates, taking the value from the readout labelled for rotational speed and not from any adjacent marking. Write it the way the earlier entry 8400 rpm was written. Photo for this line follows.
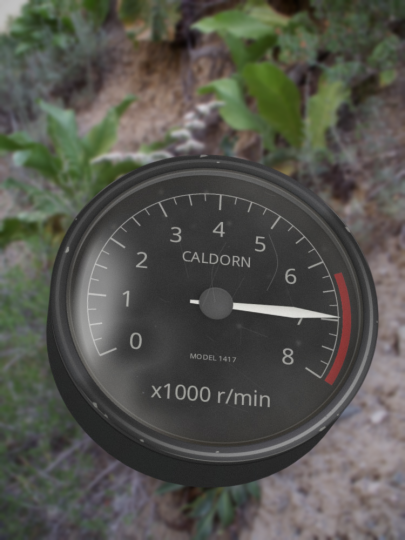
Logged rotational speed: 7000 rpm
